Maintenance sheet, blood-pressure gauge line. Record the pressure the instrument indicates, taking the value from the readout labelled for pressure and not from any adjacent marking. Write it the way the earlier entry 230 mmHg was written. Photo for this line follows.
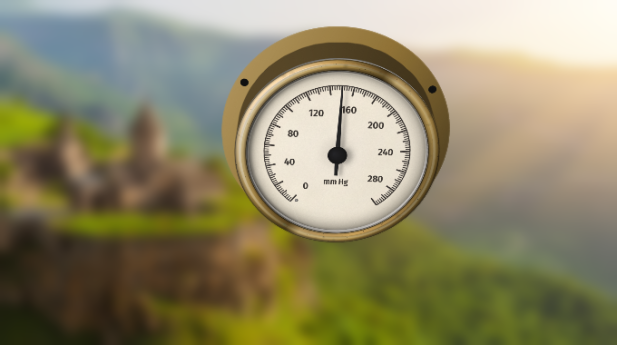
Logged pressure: 150 mmHg
